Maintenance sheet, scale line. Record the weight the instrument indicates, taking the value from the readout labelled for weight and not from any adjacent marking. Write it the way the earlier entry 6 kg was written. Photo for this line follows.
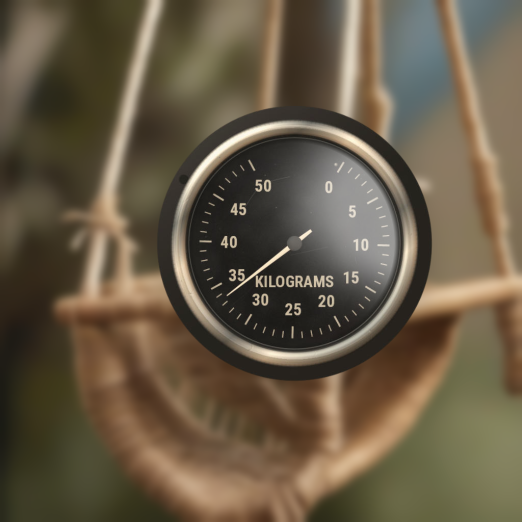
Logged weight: 33.5 kg
